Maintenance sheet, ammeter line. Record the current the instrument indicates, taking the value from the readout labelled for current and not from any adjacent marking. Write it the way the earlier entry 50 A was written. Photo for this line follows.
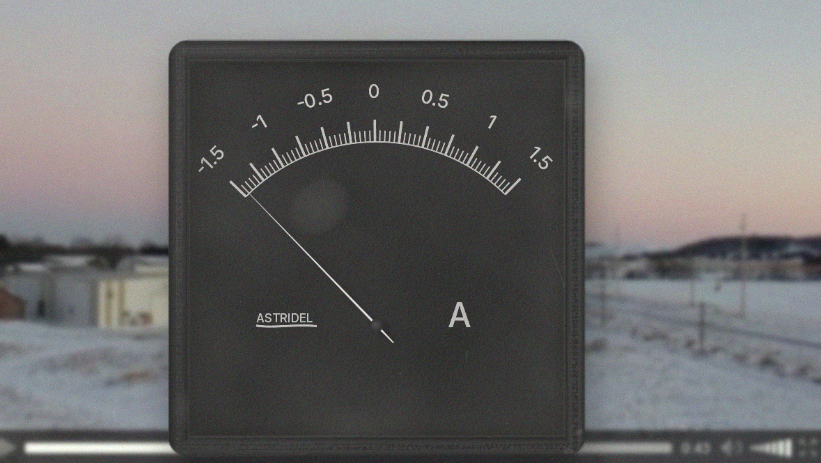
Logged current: -1.45 A
